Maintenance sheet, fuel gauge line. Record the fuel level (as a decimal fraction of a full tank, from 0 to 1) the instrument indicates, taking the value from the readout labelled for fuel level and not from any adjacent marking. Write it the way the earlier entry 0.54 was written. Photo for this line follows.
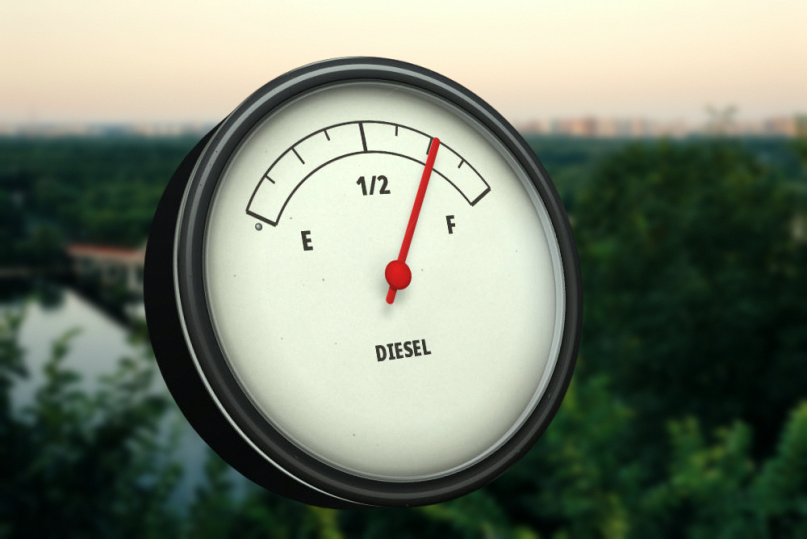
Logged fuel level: 0.75
